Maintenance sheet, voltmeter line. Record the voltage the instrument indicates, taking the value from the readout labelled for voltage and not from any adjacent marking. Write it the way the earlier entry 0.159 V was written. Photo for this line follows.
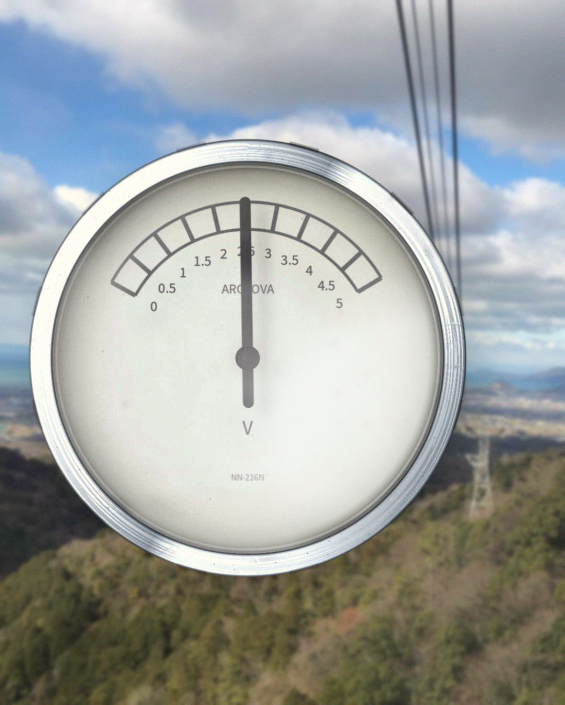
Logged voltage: 2.5 V
